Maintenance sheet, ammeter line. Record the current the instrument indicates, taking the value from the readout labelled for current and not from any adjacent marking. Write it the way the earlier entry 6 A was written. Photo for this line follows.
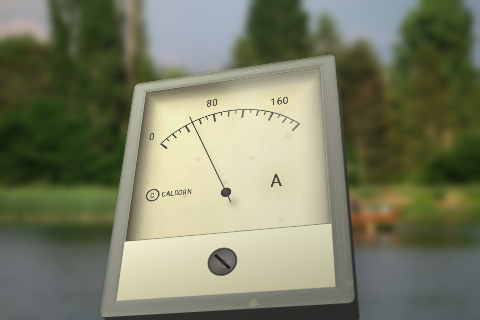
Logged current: 50 A
